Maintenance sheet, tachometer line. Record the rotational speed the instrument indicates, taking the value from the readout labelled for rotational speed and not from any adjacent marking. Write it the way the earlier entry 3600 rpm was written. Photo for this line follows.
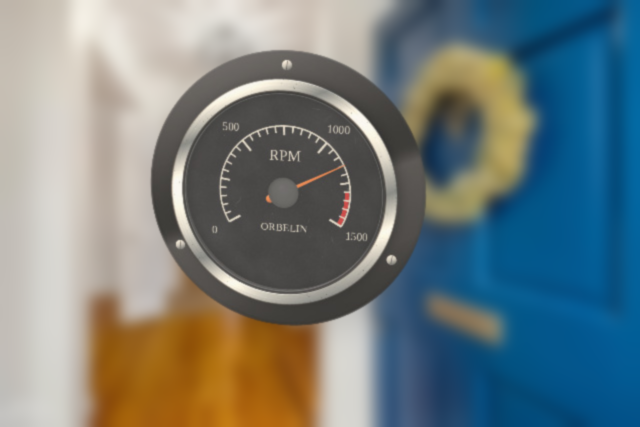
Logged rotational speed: 1150 rpm
